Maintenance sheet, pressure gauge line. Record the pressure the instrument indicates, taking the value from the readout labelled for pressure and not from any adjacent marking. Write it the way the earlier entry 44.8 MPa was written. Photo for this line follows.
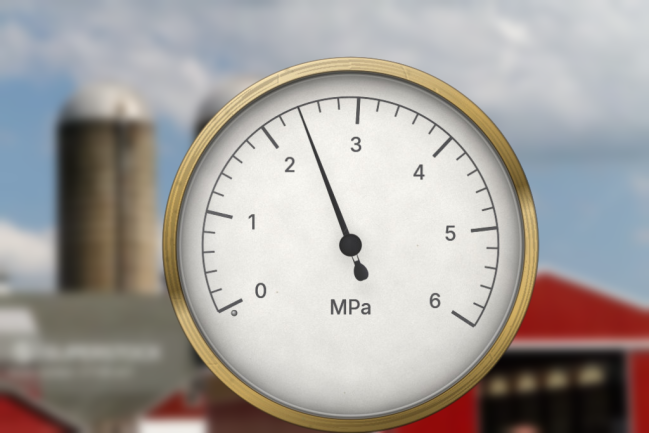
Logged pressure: 2.4 MPa
